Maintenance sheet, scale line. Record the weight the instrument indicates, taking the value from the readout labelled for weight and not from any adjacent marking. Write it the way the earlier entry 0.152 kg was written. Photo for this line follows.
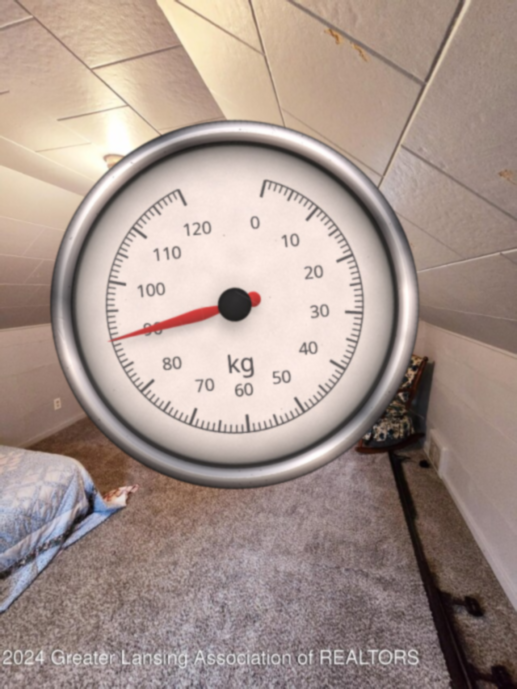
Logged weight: 90 kg
